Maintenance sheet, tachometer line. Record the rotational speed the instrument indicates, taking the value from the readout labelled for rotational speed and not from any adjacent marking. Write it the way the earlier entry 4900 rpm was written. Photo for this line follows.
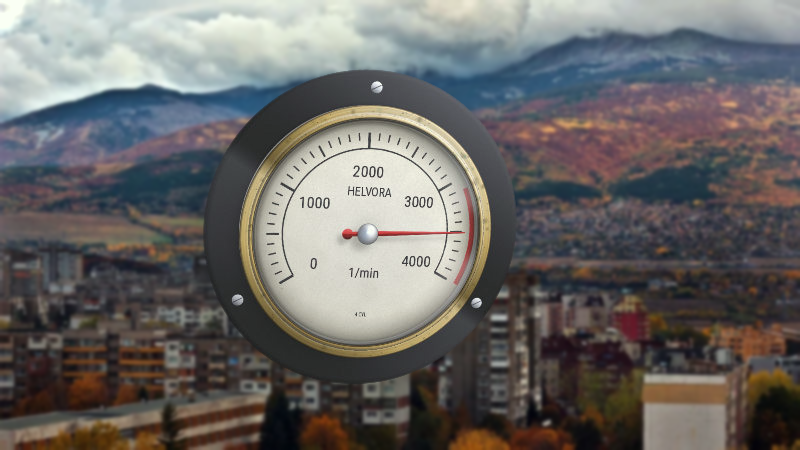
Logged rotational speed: 3500 rpm
